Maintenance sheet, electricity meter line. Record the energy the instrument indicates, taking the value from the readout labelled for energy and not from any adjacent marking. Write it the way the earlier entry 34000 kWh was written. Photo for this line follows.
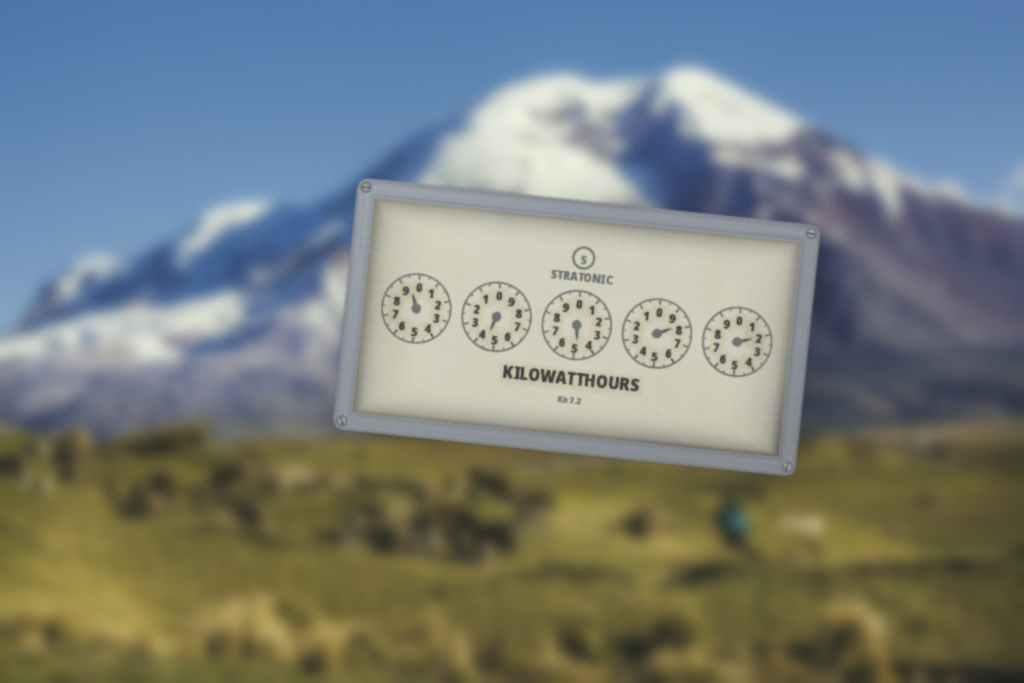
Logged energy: 94482 kWh
